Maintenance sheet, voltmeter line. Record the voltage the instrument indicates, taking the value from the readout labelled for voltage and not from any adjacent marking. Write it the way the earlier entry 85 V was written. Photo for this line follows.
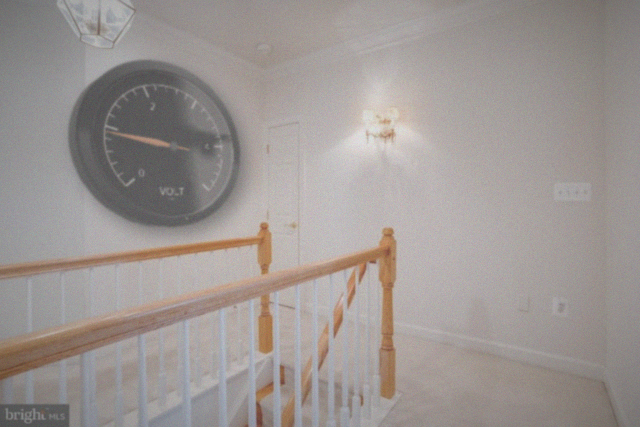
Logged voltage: 0.9 V
